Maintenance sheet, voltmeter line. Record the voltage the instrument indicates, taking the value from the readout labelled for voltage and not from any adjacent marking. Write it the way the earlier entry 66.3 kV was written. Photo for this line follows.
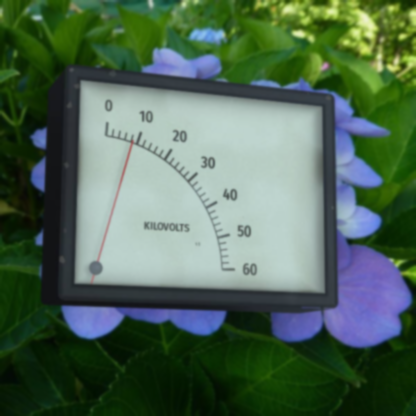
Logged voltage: 8 kV
